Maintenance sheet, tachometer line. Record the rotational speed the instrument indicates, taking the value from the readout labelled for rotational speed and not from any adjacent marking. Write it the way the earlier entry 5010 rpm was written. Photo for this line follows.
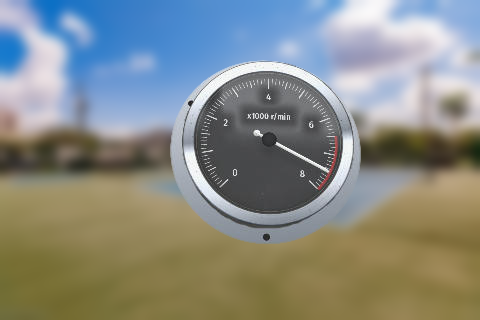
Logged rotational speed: 7500 rpm
